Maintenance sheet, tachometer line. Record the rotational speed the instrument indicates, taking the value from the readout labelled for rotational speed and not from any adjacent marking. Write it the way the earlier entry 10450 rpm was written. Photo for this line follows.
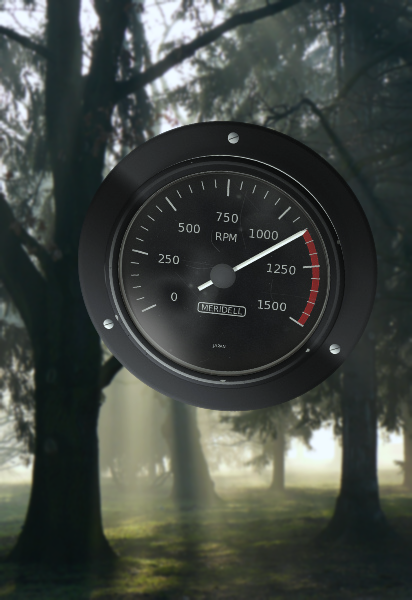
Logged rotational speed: 1100 rpm
